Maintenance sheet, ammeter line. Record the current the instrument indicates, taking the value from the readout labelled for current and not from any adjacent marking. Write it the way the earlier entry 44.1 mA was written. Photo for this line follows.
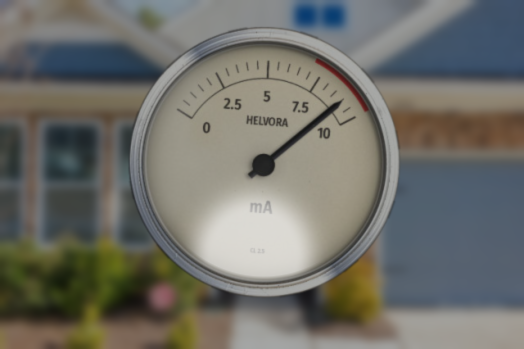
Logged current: 9 mA
